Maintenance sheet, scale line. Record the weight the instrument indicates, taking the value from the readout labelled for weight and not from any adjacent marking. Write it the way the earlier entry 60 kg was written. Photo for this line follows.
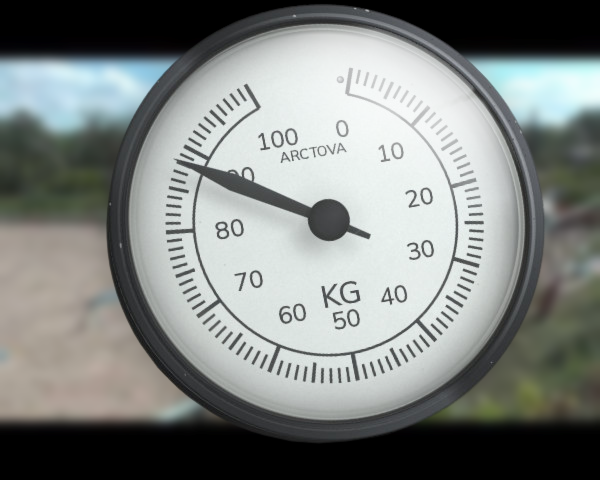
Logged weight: 88 kg
